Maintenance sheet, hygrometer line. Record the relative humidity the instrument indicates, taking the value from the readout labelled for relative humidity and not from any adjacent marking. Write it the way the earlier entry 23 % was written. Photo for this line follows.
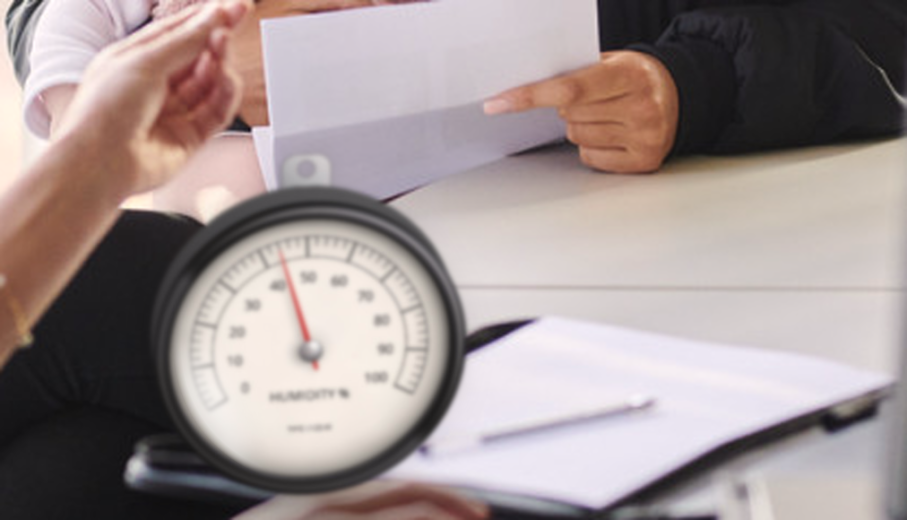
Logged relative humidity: 44 %
